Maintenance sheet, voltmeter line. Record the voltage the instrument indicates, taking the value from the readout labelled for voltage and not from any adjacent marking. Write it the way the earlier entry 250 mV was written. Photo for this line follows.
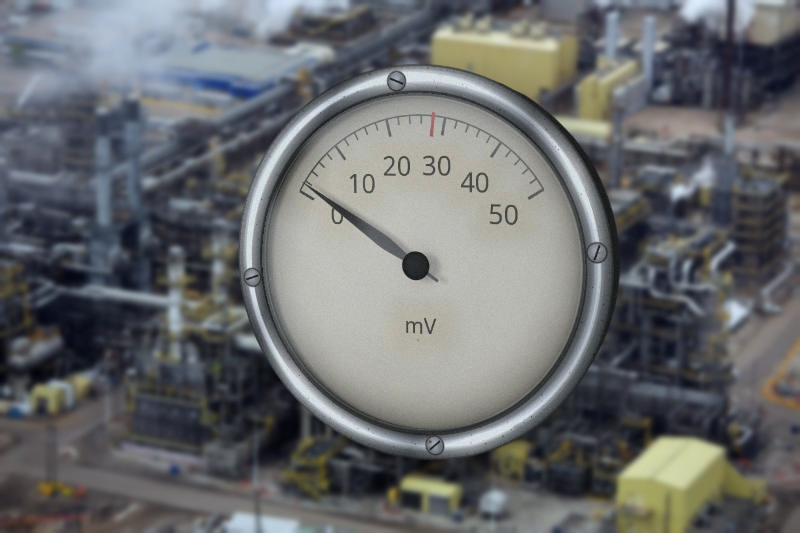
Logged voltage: 2 mV
